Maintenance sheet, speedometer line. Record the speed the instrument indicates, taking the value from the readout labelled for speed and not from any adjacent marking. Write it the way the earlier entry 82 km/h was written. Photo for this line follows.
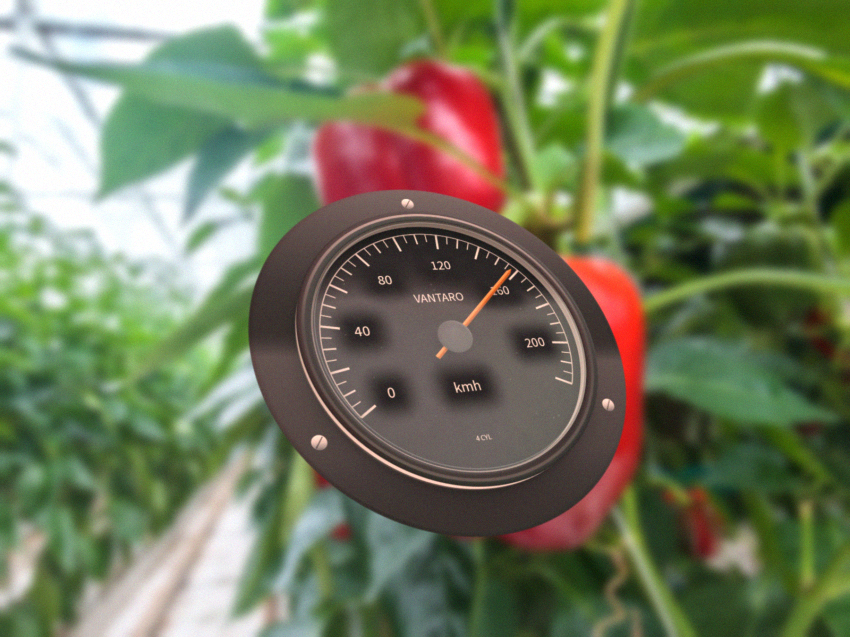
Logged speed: 157.5 km/h
